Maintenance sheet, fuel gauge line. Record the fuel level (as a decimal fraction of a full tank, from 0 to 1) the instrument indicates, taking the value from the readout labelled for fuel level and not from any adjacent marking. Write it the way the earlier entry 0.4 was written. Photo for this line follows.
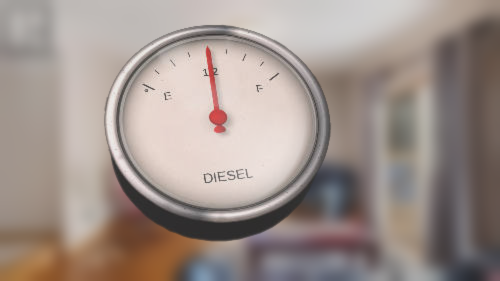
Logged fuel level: 0.5
